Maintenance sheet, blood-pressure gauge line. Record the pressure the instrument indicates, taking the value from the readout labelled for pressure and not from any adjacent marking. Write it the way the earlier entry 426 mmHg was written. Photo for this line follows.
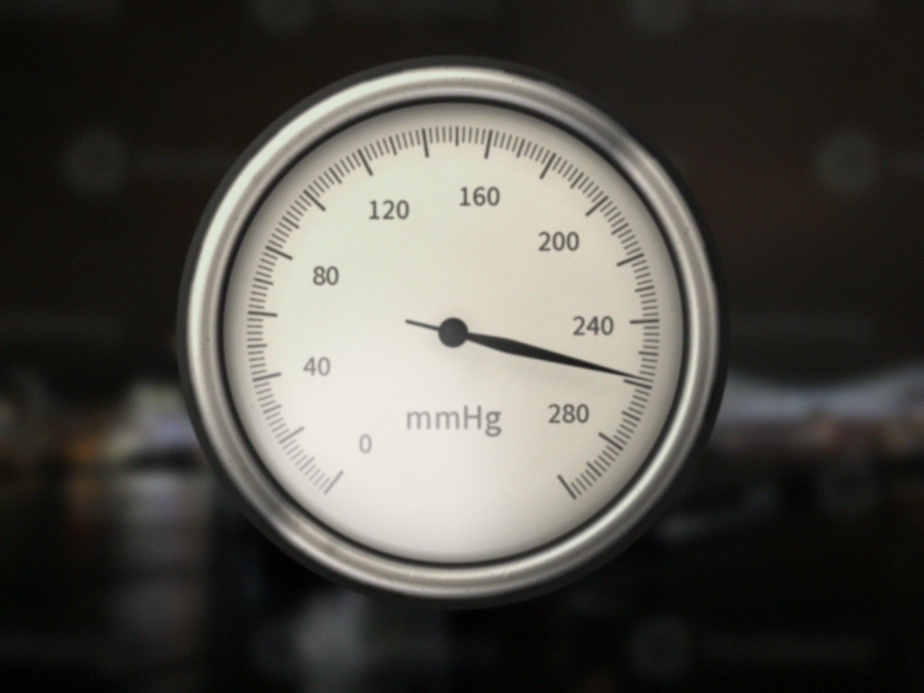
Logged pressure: 258 mmHg
